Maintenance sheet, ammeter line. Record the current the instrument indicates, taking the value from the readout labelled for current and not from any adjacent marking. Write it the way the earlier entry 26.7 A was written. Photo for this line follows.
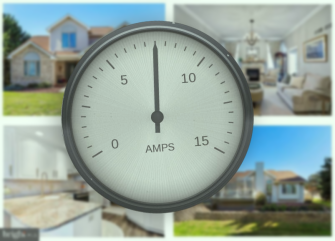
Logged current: 7.5 A
